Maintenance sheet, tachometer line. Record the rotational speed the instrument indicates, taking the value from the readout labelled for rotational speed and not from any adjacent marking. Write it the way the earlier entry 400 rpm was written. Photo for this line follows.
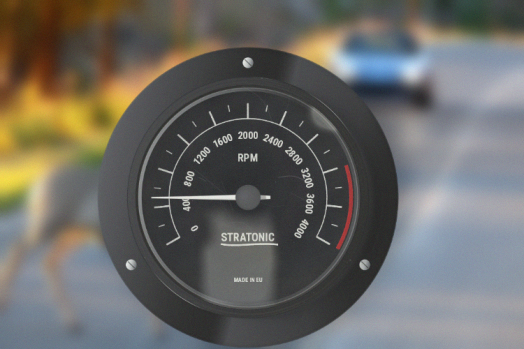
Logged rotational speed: 500 rpm
